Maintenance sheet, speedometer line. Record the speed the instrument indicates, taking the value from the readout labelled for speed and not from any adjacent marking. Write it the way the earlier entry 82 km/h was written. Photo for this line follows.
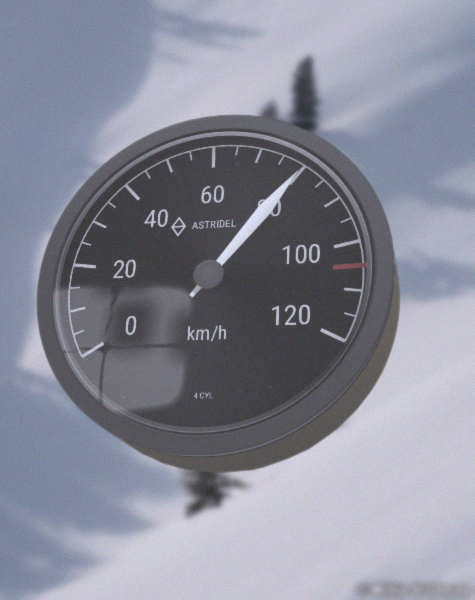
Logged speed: 80 km/h
